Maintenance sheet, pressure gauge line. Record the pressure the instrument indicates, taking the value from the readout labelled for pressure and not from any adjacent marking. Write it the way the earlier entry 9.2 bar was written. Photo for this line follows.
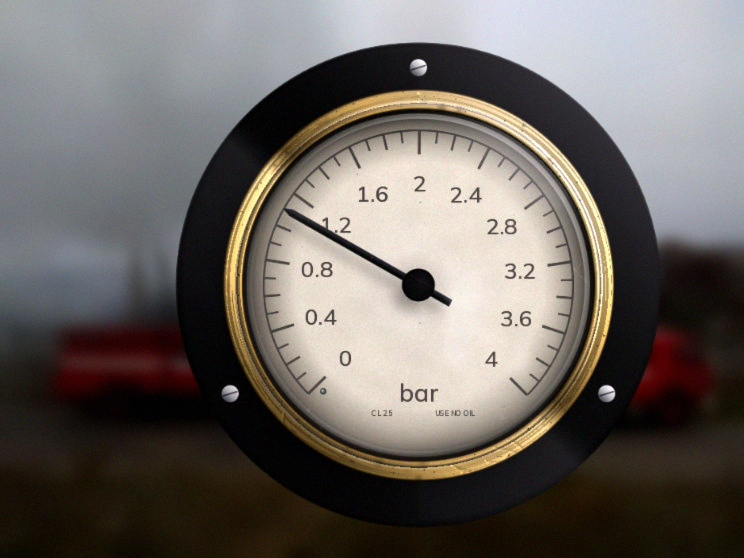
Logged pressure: 1.1 bar
